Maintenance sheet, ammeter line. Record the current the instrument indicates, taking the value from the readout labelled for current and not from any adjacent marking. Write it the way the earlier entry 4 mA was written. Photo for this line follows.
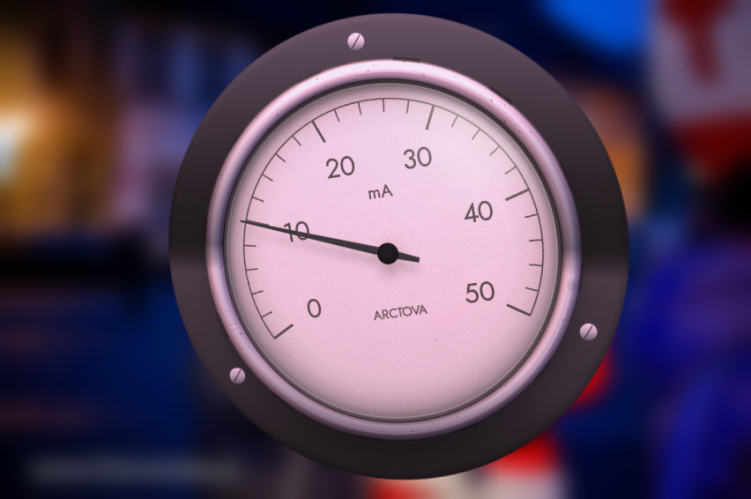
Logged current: 10 mA
